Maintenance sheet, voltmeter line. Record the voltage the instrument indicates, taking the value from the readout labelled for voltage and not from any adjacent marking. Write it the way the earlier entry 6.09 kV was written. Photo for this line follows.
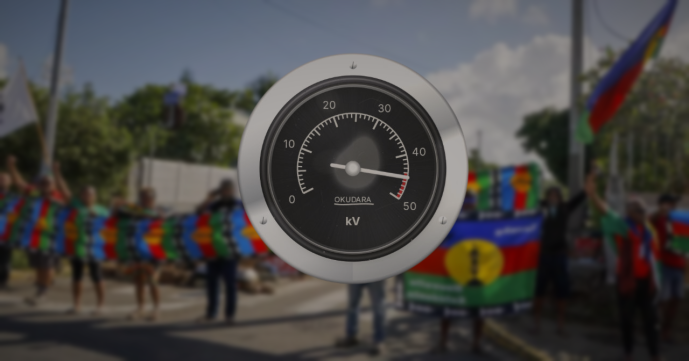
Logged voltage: 45 kV
